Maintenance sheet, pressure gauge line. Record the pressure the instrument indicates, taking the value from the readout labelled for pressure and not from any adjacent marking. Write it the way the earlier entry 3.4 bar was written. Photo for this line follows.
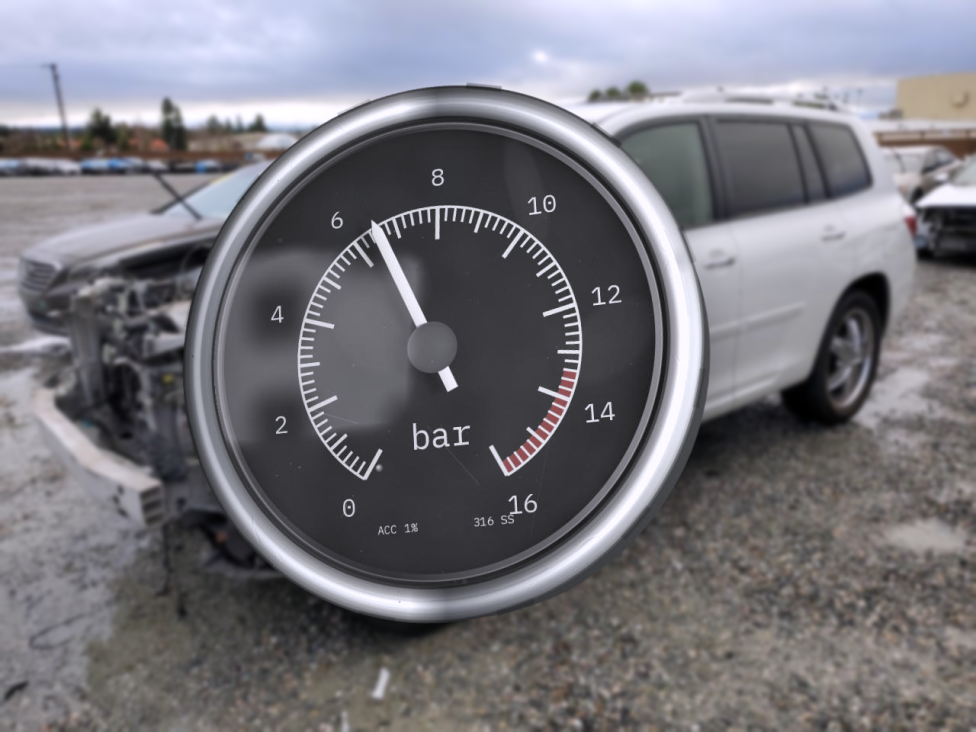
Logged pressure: 6.6 bar
